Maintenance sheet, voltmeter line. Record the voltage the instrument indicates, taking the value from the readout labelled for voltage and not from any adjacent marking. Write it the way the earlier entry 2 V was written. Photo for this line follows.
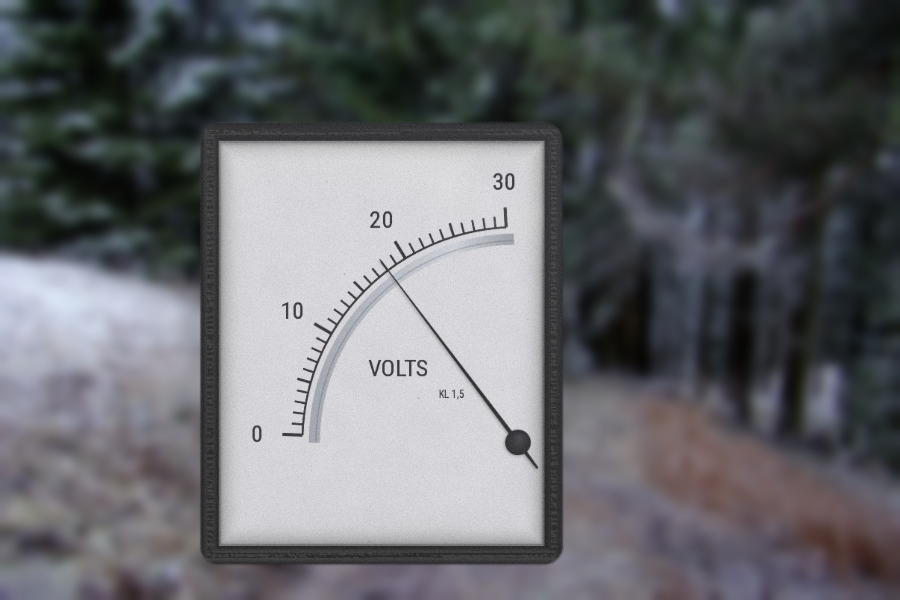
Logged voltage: 18 V
